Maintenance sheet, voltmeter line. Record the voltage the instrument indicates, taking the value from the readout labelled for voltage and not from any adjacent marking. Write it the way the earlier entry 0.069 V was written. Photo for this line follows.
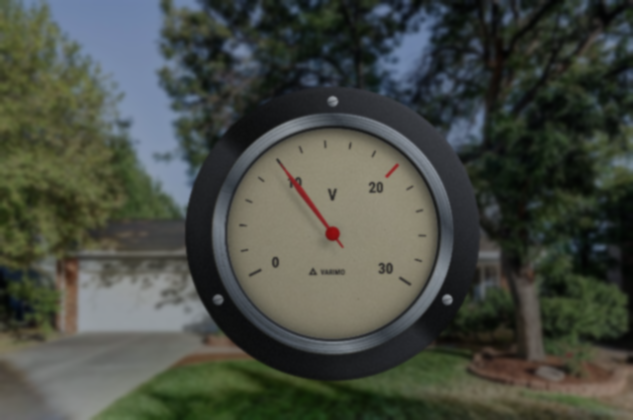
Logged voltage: 10 V
